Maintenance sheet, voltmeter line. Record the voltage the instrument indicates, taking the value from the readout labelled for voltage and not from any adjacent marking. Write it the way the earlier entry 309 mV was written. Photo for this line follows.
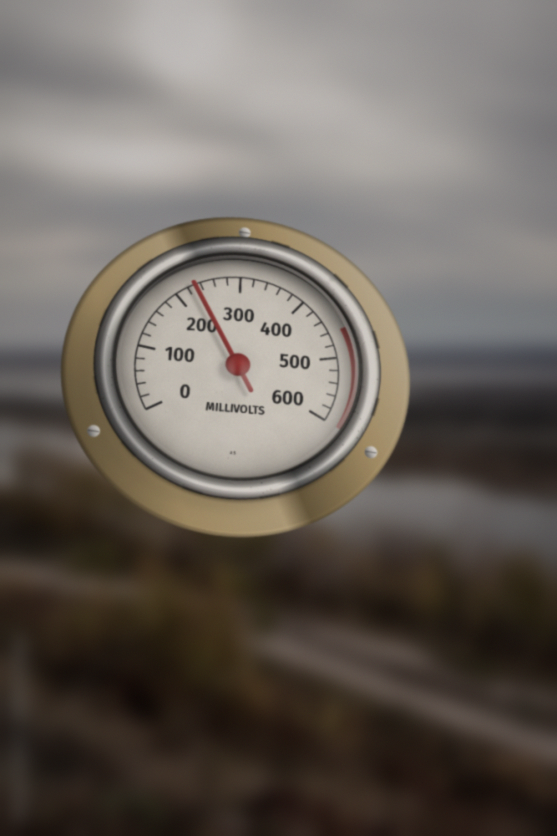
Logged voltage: 230 mV
